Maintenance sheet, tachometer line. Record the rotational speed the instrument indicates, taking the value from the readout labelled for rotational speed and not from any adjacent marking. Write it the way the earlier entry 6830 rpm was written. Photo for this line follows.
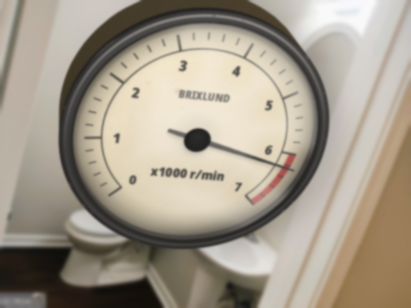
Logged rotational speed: 6200 rpm
